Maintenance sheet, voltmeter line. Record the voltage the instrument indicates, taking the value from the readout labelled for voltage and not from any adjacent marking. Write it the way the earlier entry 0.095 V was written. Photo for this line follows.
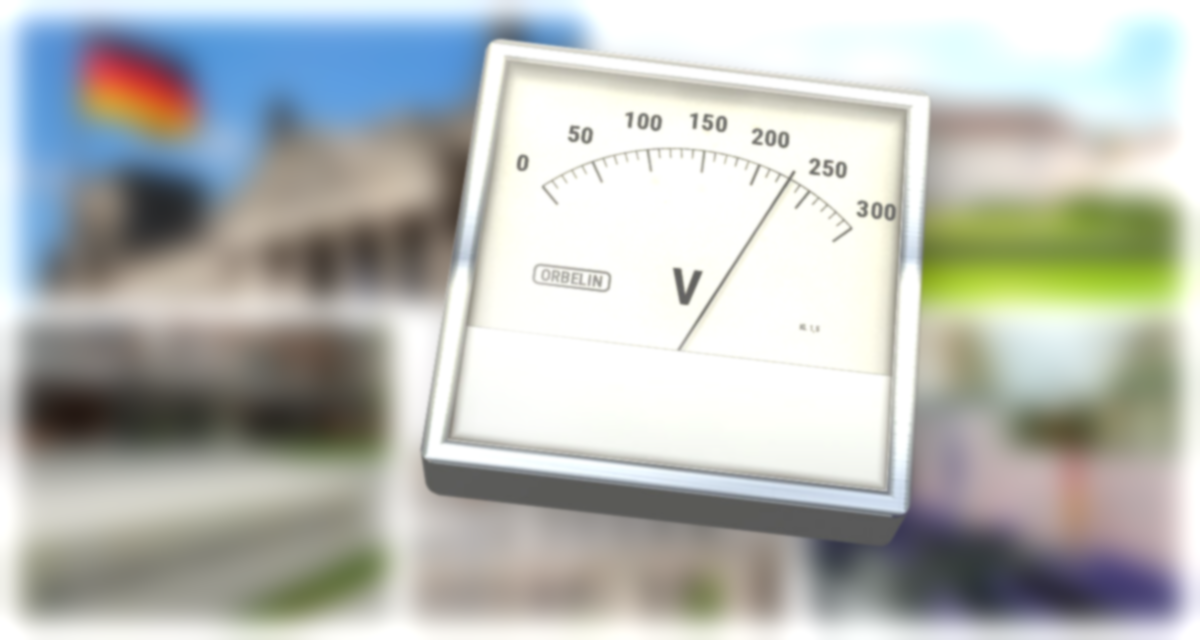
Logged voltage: 230 V
